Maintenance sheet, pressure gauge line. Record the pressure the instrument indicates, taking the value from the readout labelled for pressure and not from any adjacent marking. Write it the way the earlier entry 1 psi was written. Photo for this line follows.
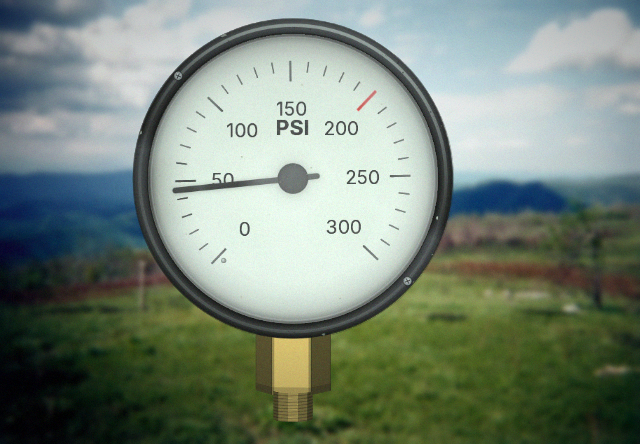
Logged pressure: 45 psi
